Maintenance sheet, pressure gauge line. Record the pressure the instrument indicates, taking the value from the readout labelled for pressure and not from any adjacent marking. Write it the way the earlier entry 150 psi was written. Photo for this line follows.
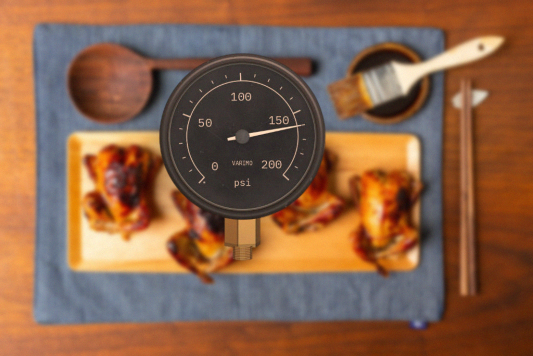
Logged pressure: 160 psi
